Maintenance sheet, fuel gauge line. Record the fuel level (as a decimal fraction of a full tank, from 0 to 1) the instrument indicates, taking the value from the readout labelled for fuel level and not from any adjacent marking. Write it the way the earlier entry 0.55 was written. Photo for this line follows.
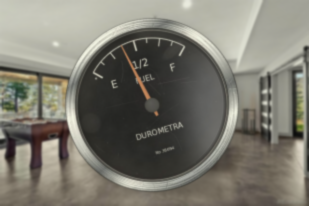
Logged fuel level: 0.375
